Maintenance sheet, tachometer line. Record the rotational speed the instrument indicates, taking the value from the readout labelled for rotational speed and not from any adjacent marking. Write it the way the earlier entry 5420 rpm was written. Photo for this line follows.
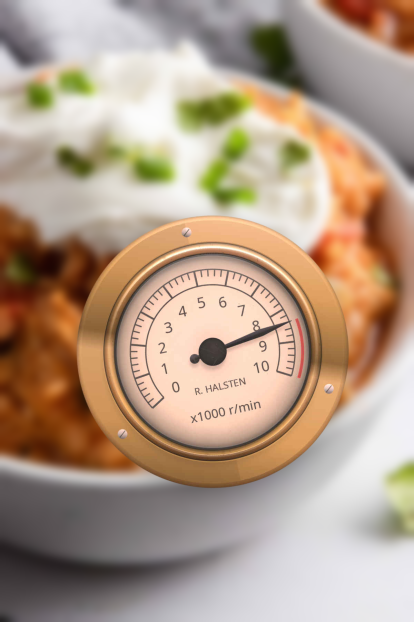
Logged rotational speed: 8400 rpm
